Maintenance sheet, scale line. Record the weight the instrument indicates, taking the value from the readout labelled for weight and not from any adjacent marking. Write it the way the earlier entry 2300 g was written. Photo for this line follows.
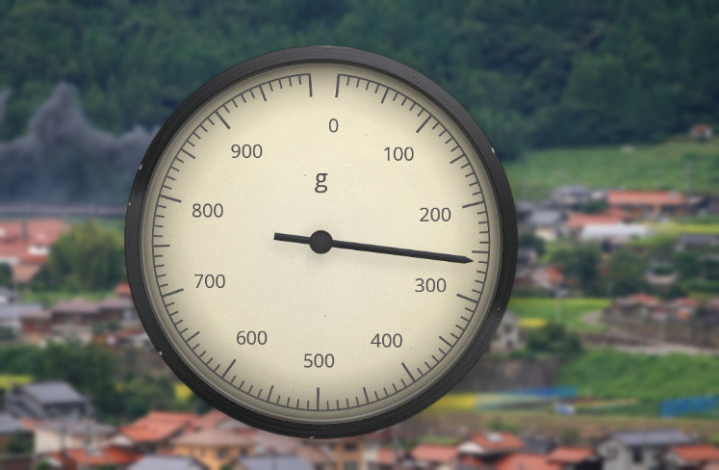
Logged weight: 260 g
